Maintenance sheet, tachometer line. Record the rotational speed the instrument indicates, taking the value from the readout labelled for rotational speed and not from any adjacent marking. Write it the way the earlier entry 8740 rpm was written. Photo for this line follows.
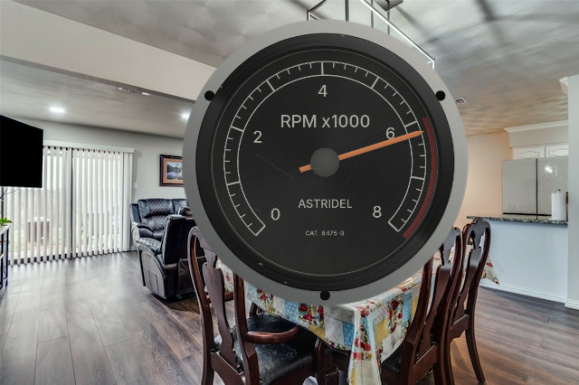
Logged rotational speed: 6200 rpm
